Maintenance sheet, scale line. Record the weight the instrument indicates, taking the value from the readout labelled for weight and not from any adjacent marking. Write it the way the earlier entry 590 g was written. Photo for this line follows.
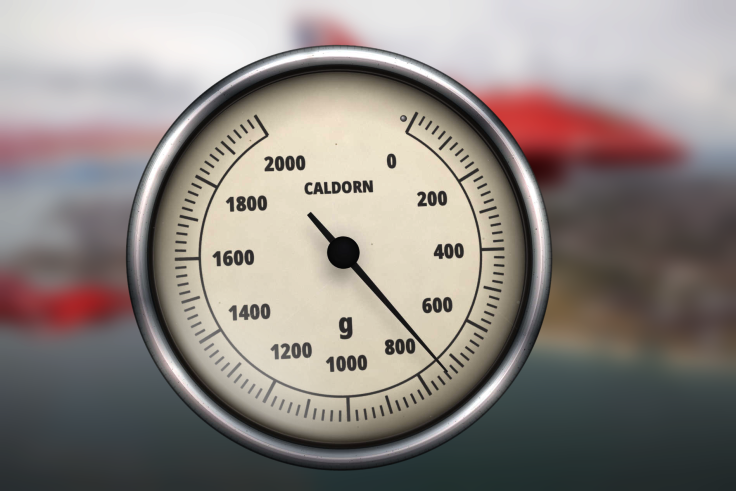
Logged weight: 740 g
